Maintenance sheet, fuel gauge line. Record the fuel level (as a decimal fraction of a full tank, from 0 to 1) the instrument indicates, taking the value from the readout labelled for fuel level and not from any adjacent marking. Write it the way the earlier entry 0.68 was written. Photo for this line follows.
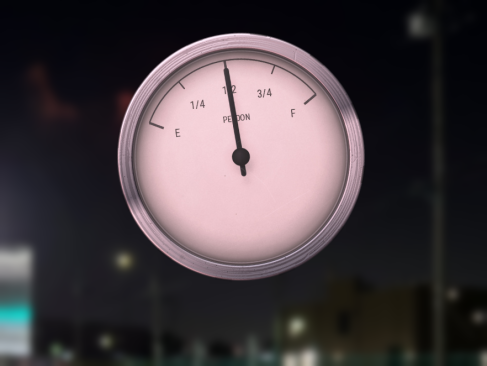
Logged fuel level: 0.5
